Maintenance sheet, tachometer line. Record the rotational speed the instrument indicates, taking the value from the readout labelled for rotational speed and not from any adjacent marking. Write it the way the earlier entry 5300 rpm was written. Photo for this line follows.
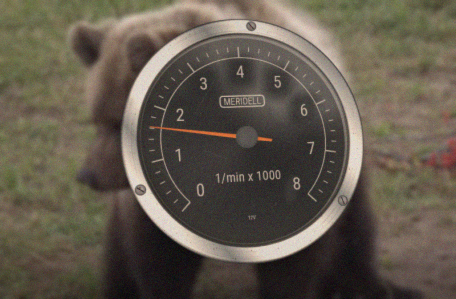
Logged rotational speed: 1600 rpm
